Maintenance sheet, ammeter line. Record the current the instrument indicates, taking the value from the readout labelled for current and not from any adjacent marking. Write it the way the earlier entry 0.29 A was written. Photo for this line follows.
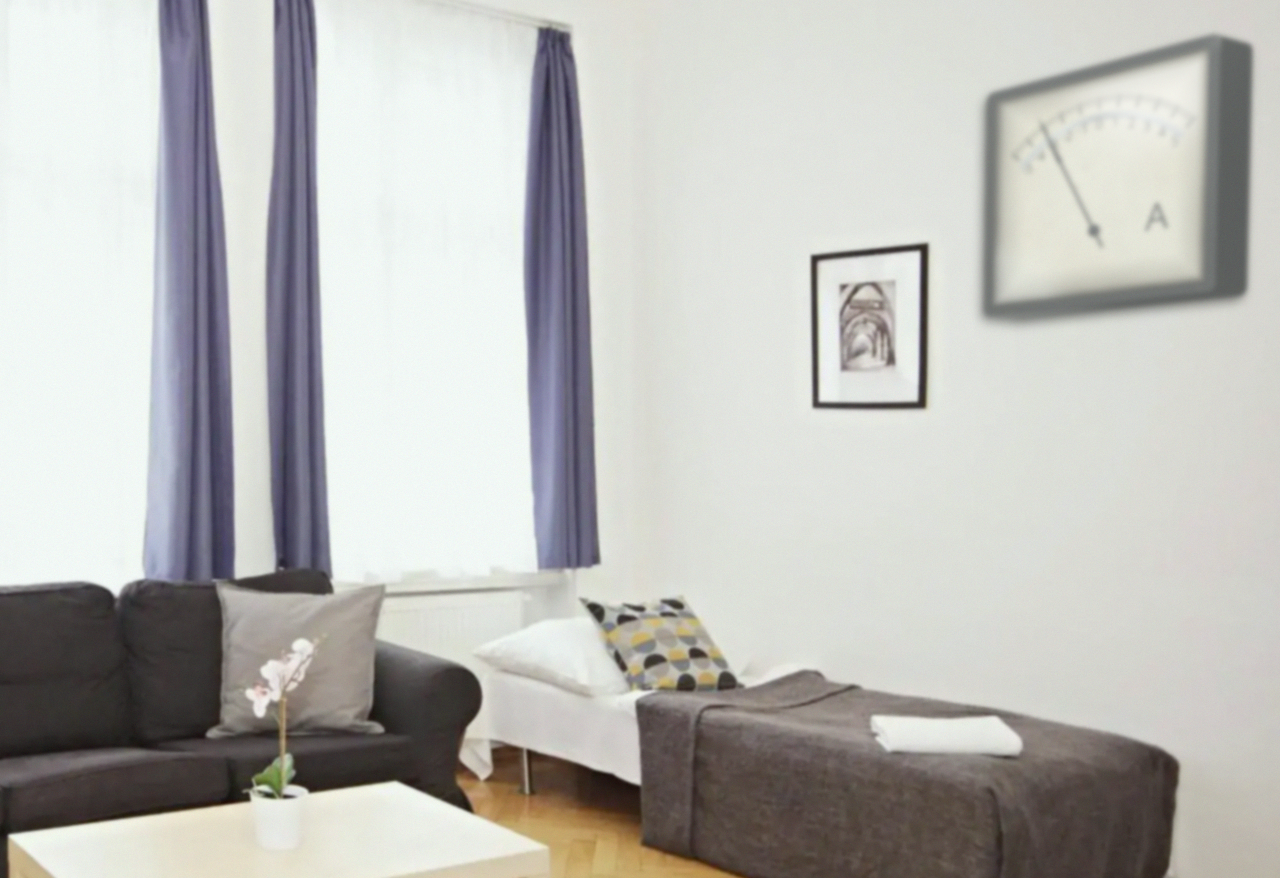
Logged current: -3 A
